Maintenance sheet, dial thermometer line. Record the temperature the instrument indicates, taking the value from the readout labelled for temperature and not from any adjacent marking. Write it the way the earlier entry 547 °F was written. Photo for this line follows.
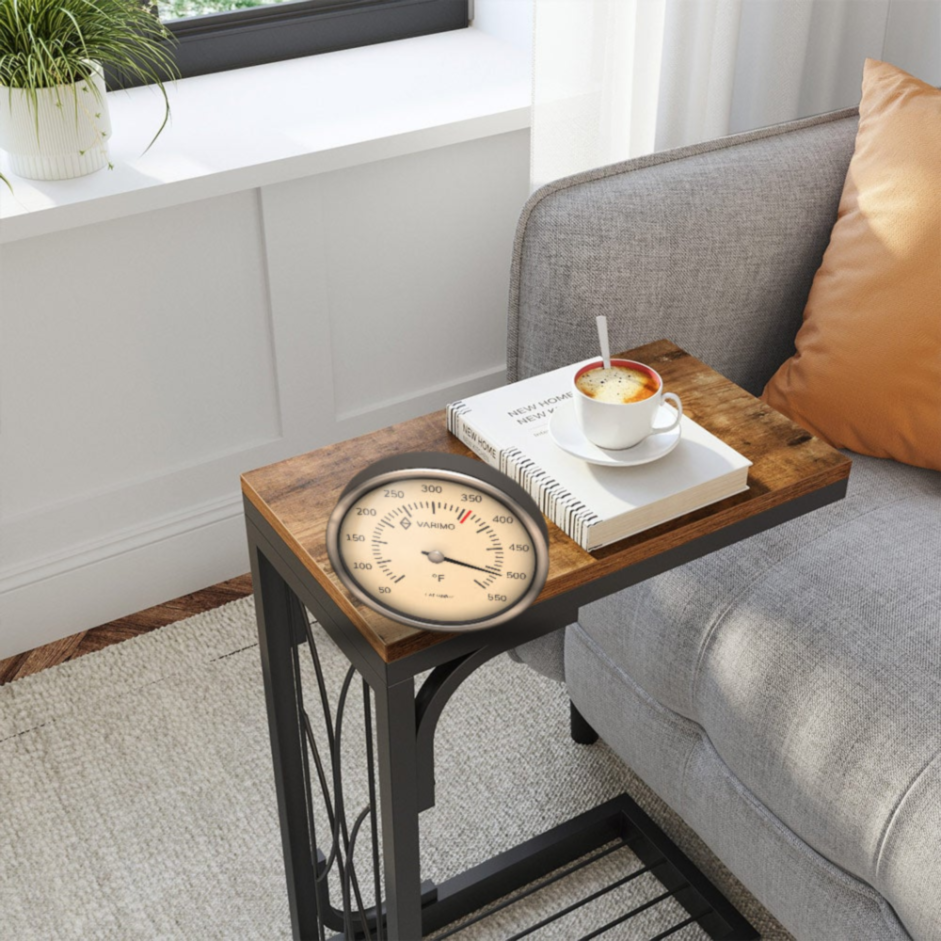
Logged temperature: 500 °F
